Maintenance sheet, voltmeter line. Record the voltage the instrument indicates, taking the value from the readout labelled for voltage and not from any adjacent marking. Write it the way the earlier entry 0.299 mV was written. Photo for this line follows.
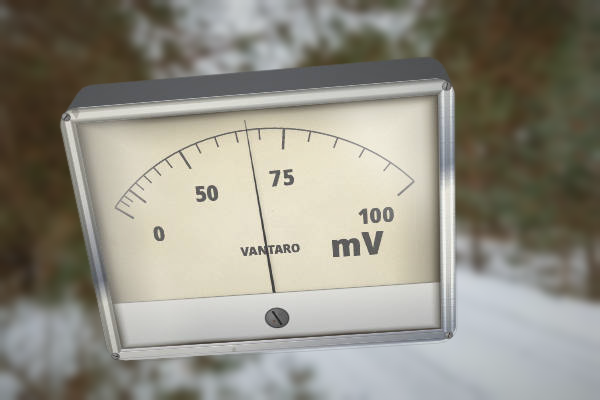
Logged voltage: 67.5 mV
